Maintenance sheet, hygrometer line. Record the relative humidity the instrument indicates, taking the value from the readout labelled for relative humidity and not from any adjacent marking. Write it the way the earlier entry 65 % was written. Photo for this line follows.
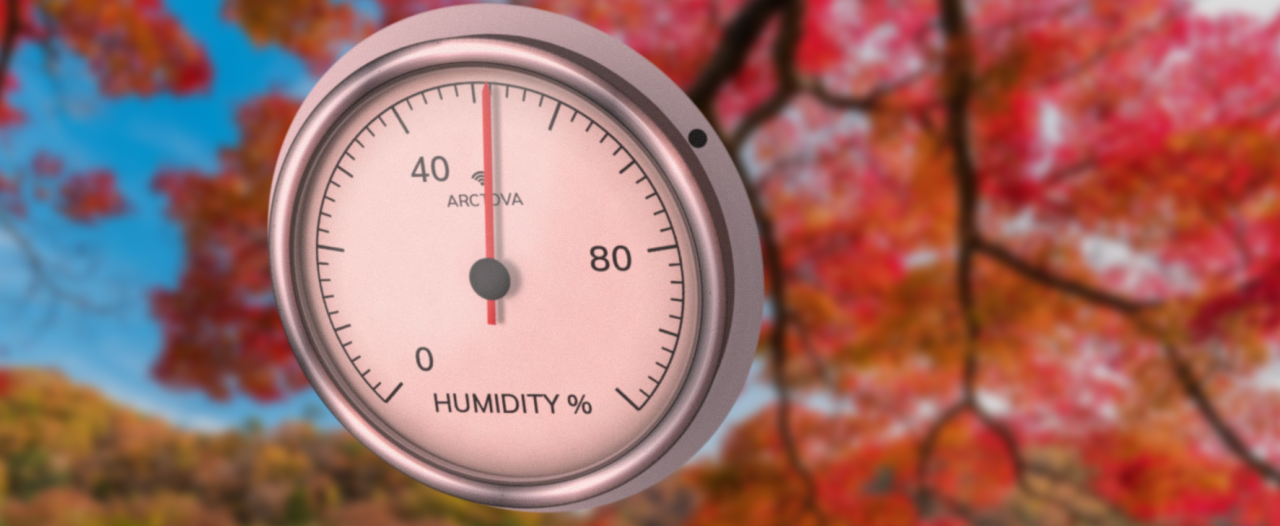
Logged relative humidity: 52 %
